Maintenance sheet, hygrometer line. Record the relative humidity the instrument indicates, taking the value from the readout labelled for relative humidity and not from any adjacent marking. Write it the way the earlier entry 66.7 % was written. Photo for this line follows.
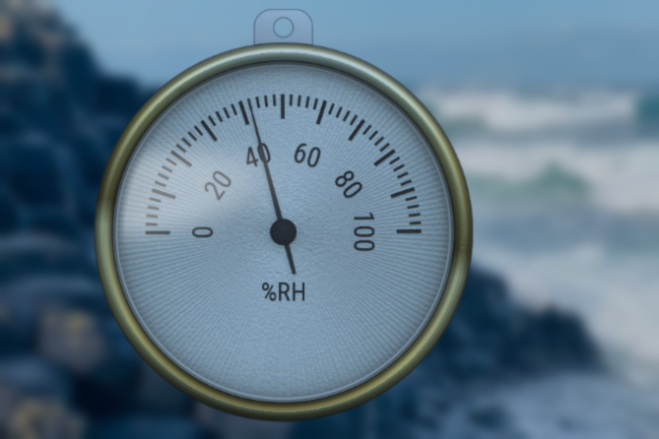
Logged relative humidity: 42 %
